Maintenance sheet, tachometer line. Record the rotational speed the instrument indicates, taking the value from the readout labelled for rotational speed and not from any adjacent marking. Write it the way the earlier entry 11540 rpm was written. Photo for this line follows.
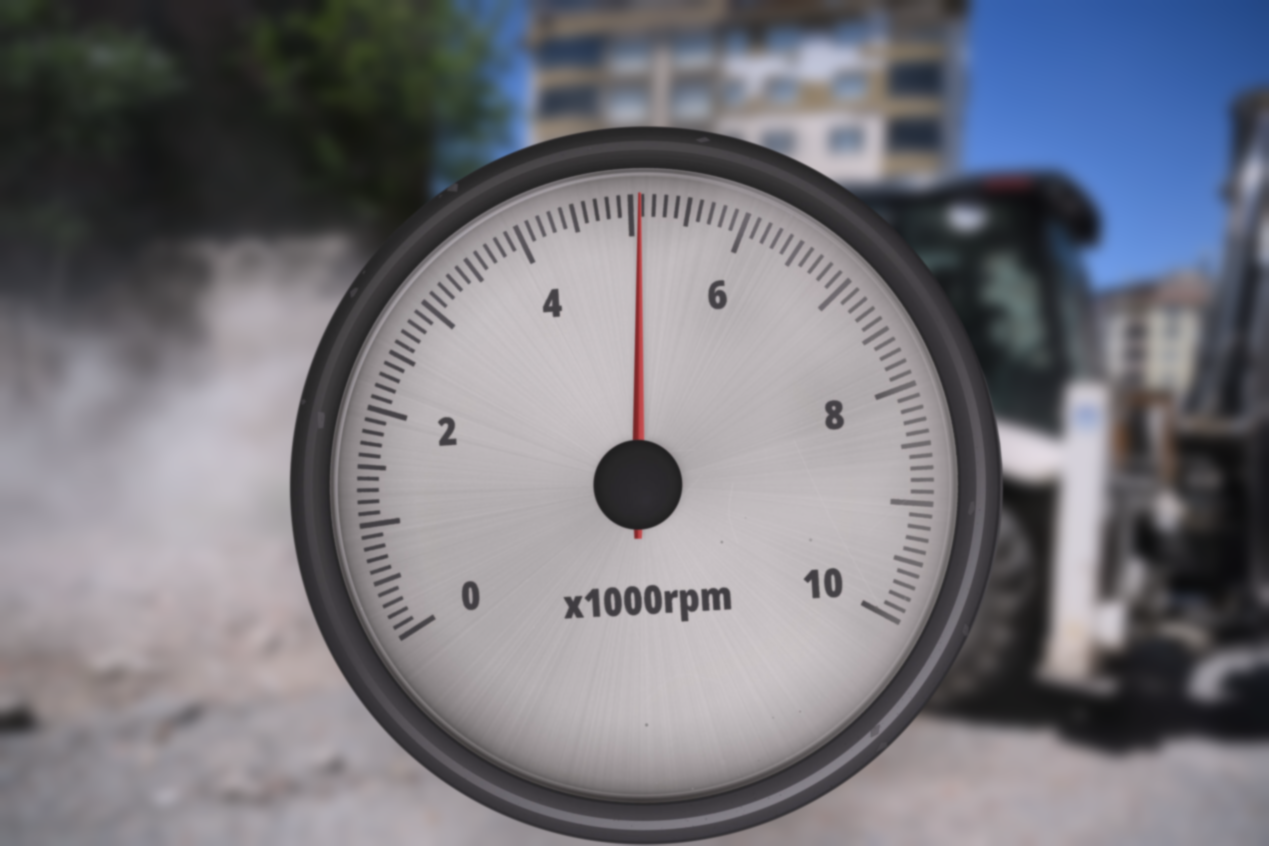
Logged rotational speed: 5100 rpm
